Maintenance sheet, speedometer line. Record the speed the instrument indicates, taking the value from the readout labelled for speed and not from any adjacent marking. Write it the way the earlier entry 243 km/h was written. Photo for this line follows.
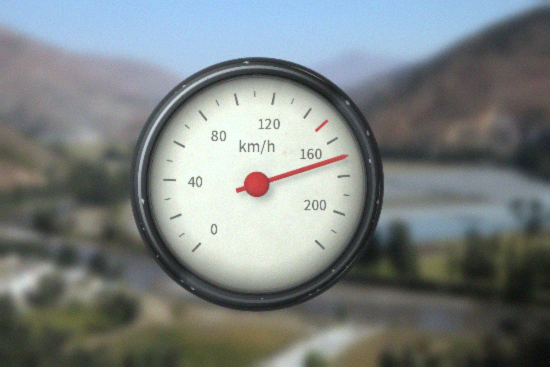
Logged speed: 170 km/h
